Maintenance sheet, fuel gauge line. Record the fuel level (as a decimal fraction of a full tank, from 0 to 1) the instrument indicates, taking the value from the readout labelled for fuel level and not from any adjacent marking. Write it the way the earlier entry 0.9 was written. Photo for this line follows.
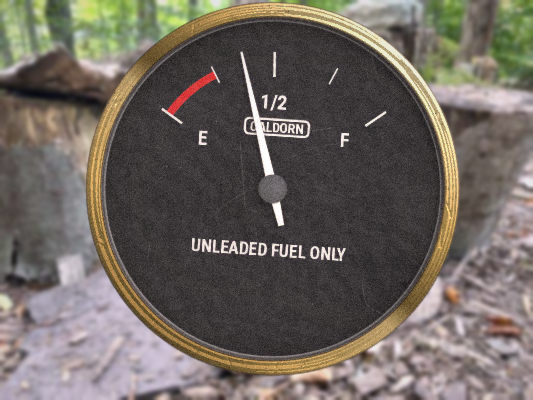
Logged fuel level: 0.375
